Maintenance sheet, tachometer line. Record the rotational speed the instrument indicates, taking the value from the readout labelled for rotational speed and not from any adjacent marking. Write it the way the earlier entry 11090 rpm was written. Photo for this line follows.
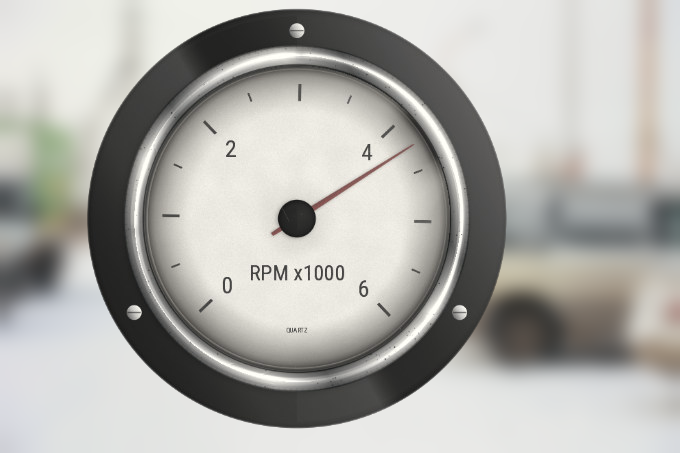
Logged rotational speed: 4250 rpm
